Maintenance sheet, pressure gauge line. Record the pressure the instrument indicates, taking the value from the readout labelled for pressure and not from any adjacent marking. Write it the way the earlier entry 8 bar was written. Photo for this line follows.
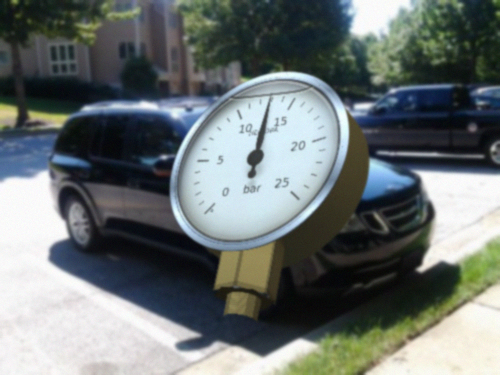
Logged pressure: 13 bar
